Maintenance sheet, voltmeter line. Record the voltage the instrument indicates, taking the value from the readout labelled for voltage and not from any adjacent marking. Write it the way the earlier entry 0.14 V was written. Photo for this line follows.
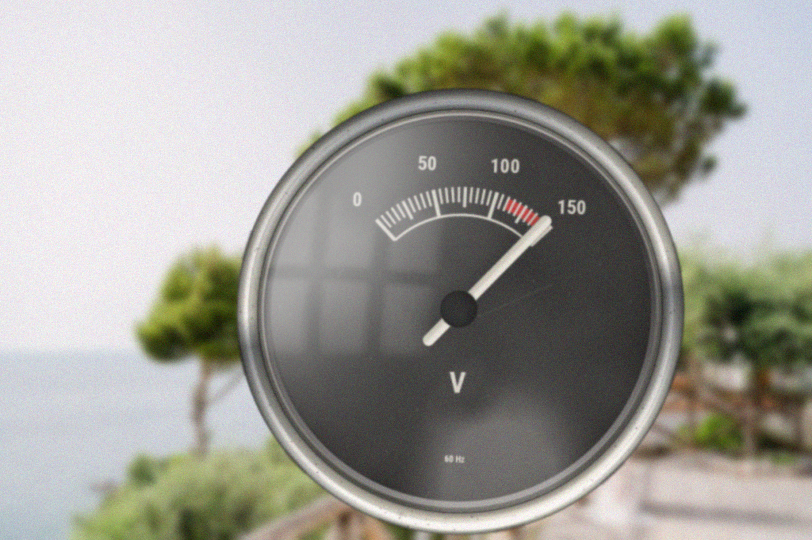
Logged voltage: 145 V
